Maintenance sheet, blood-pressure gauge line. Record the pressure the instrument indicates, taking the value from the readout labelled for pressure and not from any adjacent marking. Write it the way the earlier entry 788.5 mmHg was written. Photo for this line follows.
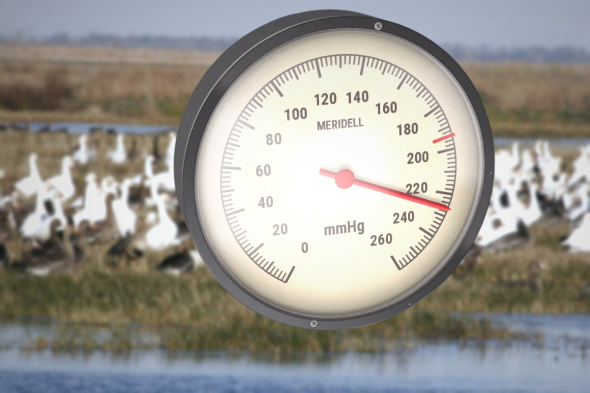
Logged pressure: 226 mmHg
